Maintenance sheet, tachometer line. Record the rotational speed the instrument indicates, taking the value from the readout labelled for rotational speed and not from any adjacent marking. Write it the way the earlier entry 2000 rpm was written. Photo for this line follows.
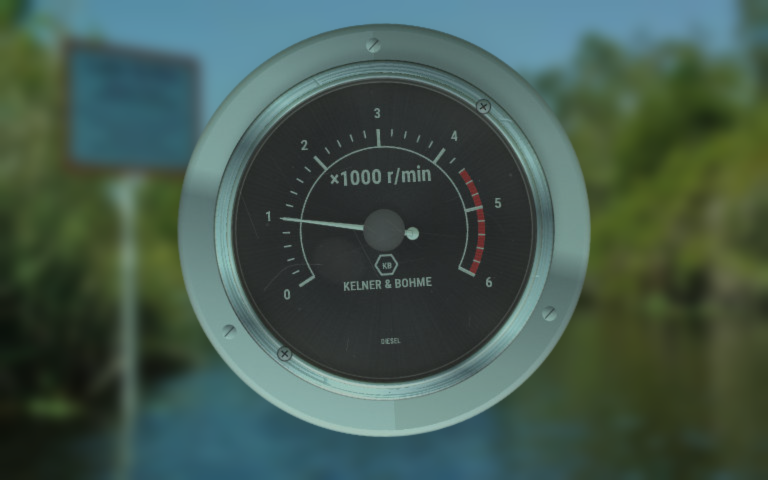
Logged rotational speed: 1000 rpm
